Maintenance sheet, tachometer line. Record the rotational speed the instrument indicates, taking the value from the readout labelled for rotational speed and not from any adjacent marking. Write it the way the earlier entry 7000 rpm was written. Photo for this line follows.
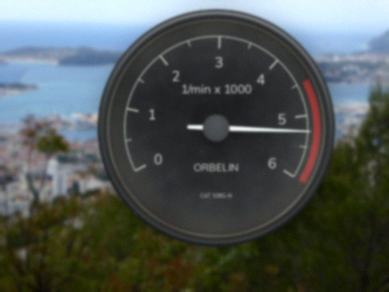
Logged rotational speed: 5250 rpm
